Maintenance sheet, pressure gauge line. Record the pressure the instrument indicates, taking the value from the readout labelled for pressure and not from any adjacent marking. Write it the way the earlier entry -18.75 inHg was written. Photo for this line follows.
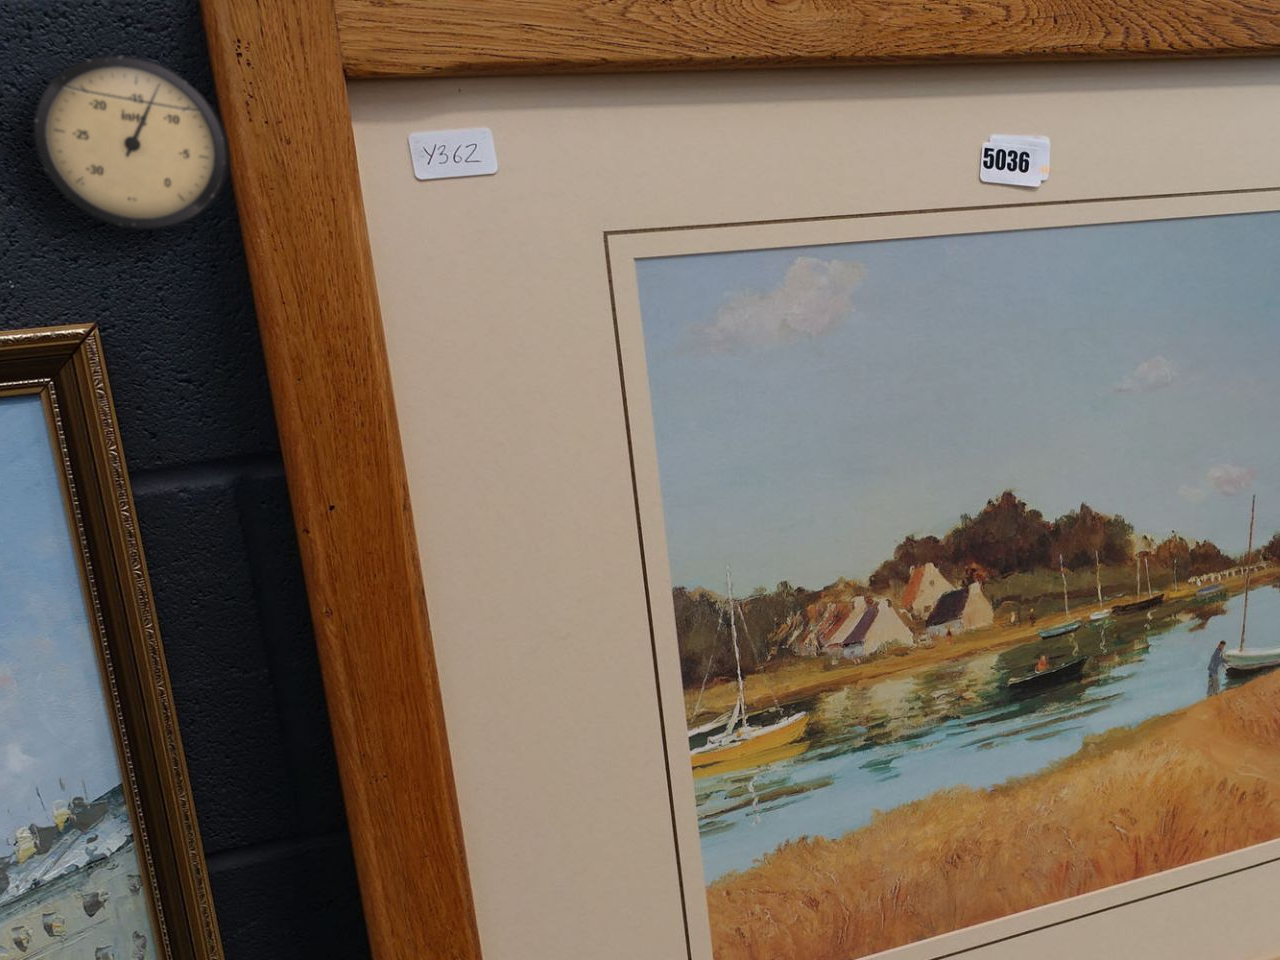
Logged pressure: -13 inHg
